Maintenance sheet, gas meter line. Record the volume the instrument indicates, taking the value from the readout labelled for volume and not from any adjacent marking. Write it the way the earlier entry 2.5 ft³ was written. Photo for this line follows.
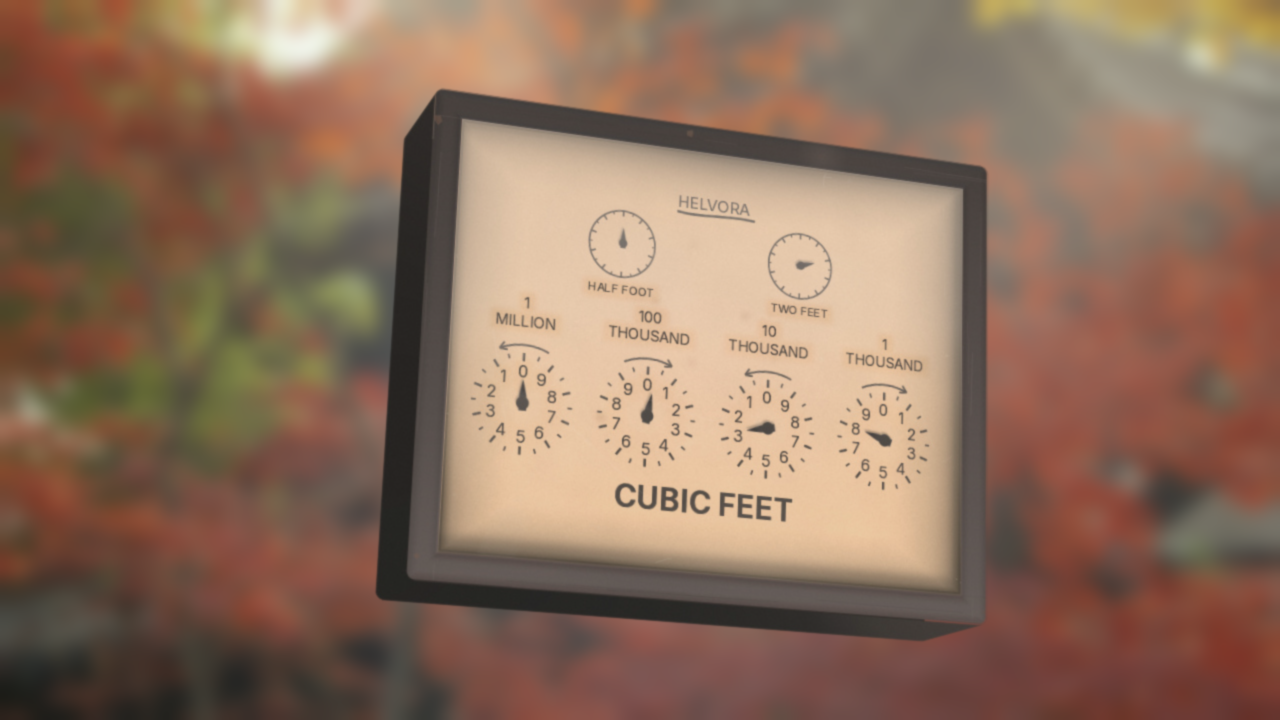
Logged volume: 2800 ft³
